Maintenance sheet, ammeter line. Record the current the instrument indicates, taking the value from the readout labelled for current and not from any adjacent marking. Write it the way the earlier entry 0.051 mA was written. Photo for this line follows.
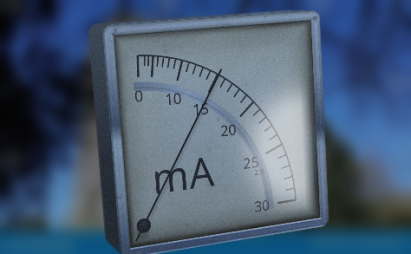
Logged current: 15 mA
